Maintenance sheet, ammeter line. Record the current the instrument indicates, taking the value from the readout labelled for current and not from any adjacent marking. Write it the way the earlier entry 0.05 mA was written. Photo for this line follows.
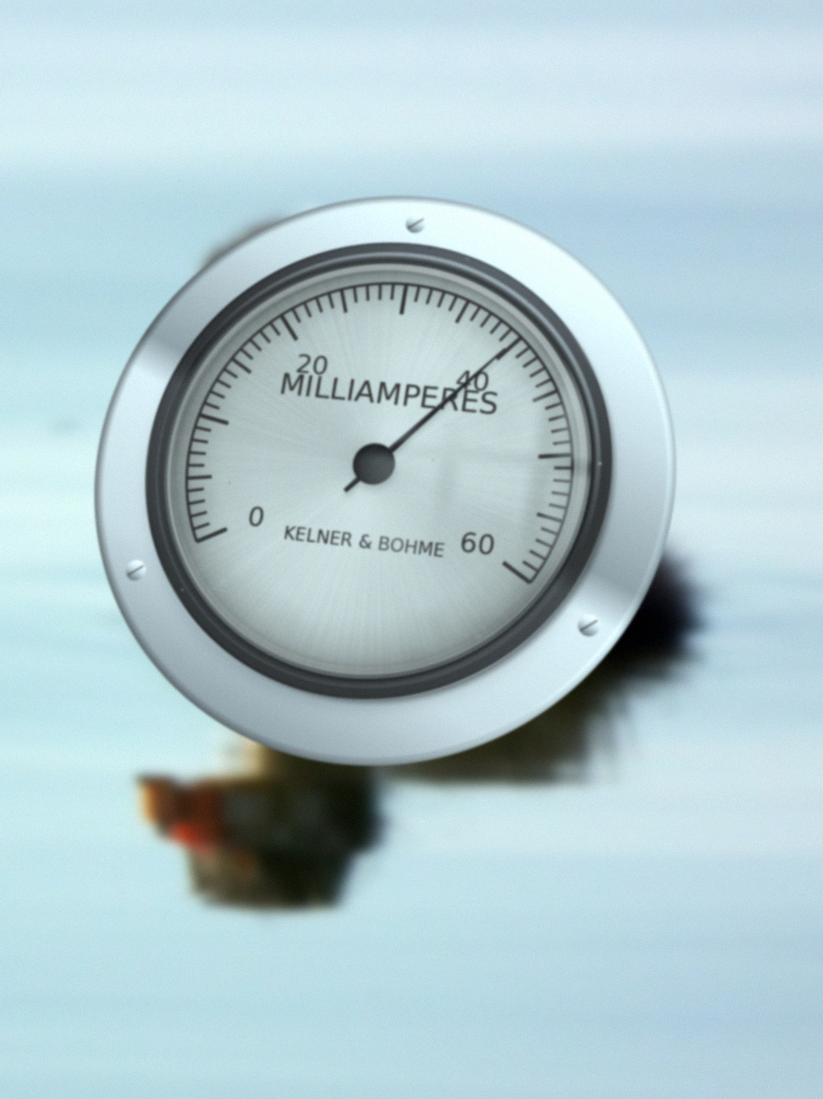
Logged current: 40 mA
